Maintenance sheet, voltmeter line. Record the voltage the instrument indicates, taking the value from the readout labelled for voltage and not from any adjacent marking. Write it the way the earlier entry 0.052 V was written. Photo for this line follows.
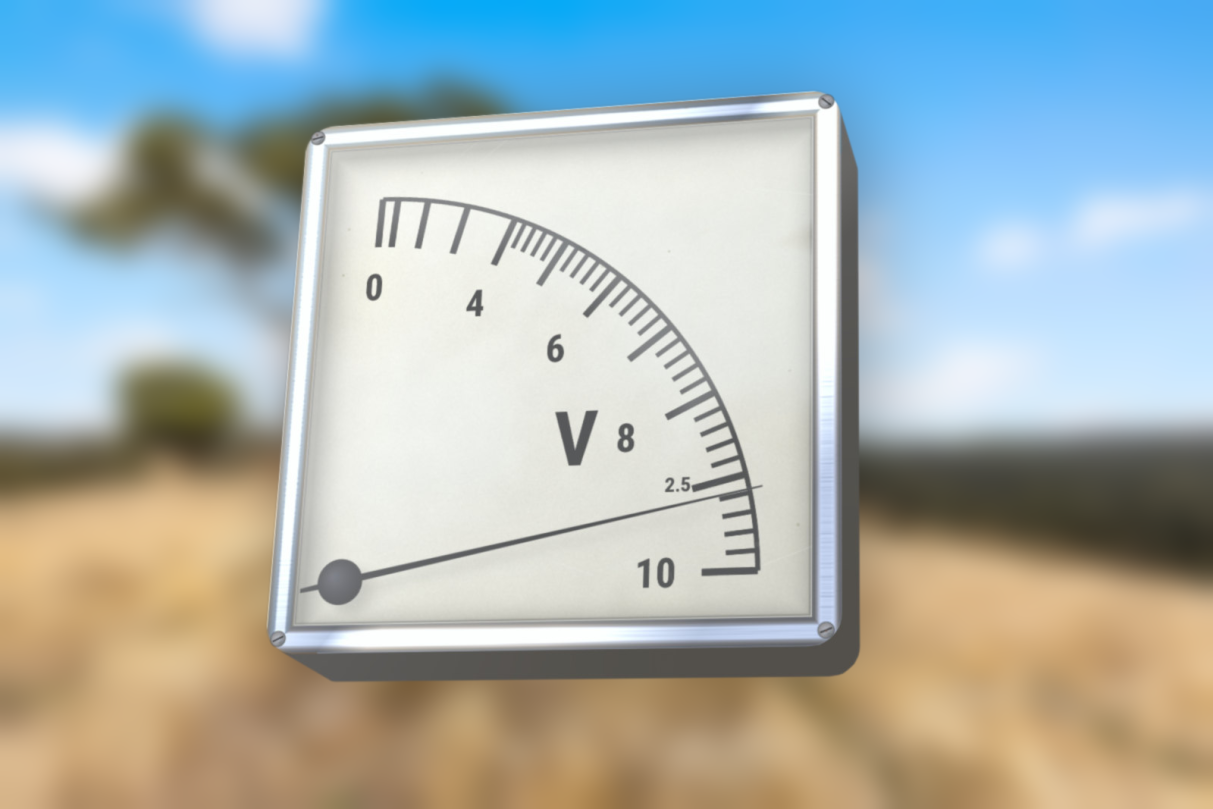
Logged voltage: 9.2 V
